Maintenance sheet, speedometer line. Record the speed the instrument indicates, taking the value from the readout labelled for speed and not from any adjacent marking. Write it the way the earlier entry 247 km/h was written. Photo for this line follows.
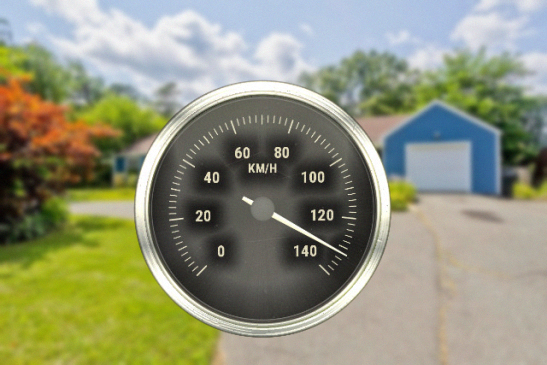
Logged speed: 132 km/h
